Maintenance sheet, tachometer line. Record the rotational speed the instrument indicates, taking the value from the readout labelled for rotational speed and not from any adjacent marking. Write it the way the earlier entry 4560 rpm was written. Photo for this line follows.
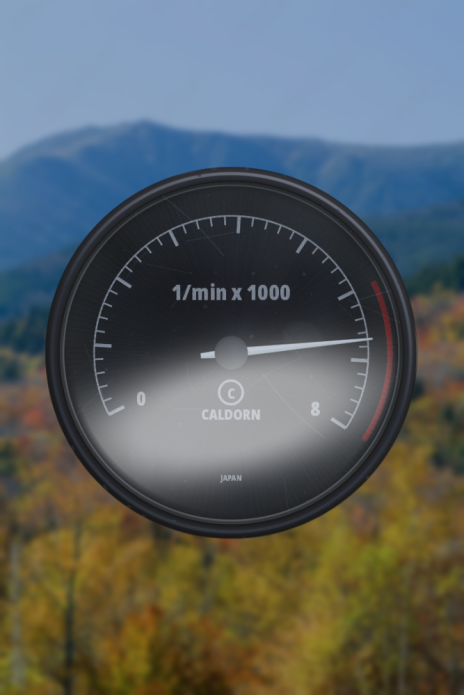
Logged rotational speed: 6700 rpm
